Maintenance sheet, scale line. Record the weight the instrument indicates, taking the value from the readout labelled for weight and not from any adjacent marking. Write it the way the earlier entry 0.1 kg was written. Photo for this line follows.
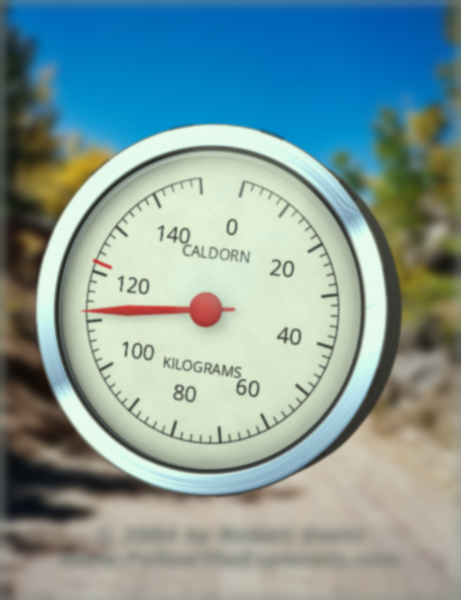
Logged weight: 112 kg
